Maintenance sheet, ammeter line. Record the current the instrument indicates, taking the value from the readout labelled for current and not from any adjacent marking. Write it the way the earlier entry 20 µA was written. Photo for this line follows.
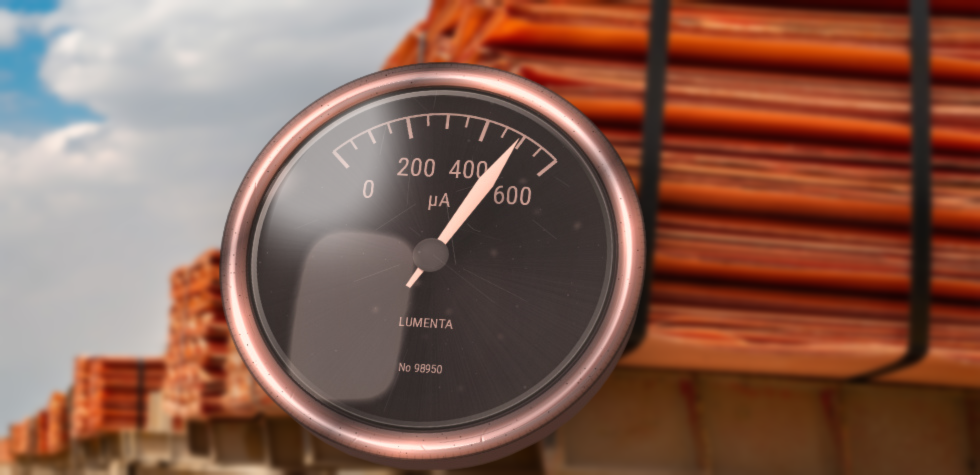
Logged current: 500 µA
